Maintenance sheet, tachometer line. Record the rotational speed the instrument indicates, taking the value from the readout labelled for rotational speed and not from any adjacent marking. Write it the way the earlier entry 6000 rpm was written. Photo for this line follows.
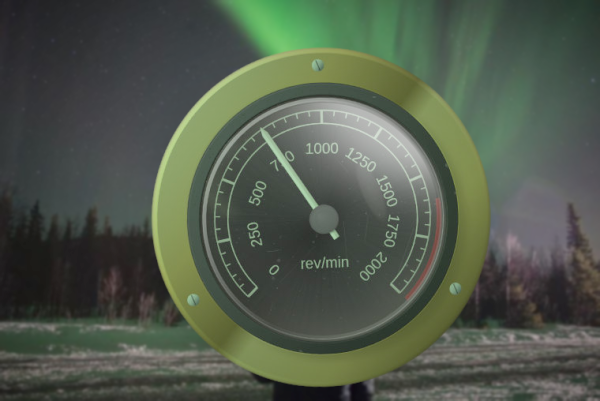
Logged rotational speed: 750 rpm
